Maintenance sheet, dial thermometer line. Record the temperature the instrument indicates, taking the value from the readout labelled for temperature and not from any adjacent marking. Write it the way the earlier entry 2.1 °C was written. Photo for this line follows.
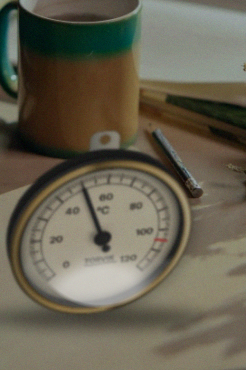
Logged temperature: 50 °C
